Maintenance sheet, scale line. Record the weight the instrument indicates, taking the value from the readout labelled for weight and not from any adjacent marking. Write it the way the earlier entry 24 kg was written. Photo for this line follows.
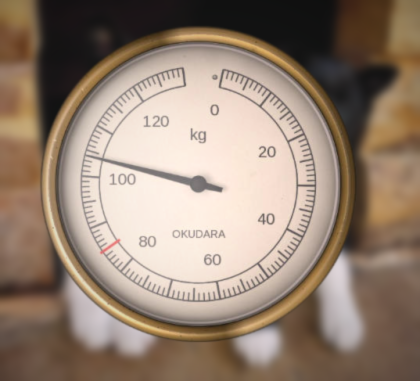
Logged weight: 104 kg
